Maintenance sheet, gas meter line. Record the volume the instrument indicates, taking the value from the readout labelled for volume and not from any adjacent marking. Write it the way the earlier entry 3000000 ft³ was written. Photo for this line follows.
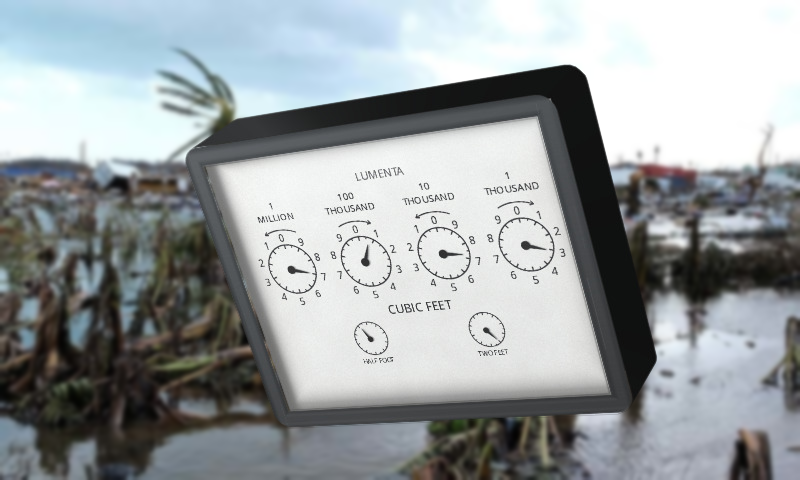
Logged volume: 707300 ft³
